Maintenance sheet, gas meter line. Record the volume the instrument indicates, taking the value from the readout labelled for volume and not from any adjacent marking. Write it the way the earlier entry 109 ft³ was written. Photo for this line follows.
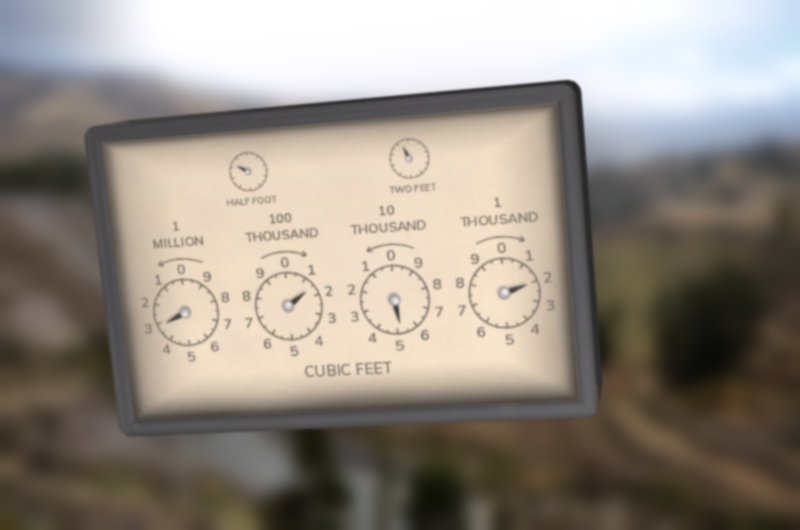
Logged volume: 315200 ft³
